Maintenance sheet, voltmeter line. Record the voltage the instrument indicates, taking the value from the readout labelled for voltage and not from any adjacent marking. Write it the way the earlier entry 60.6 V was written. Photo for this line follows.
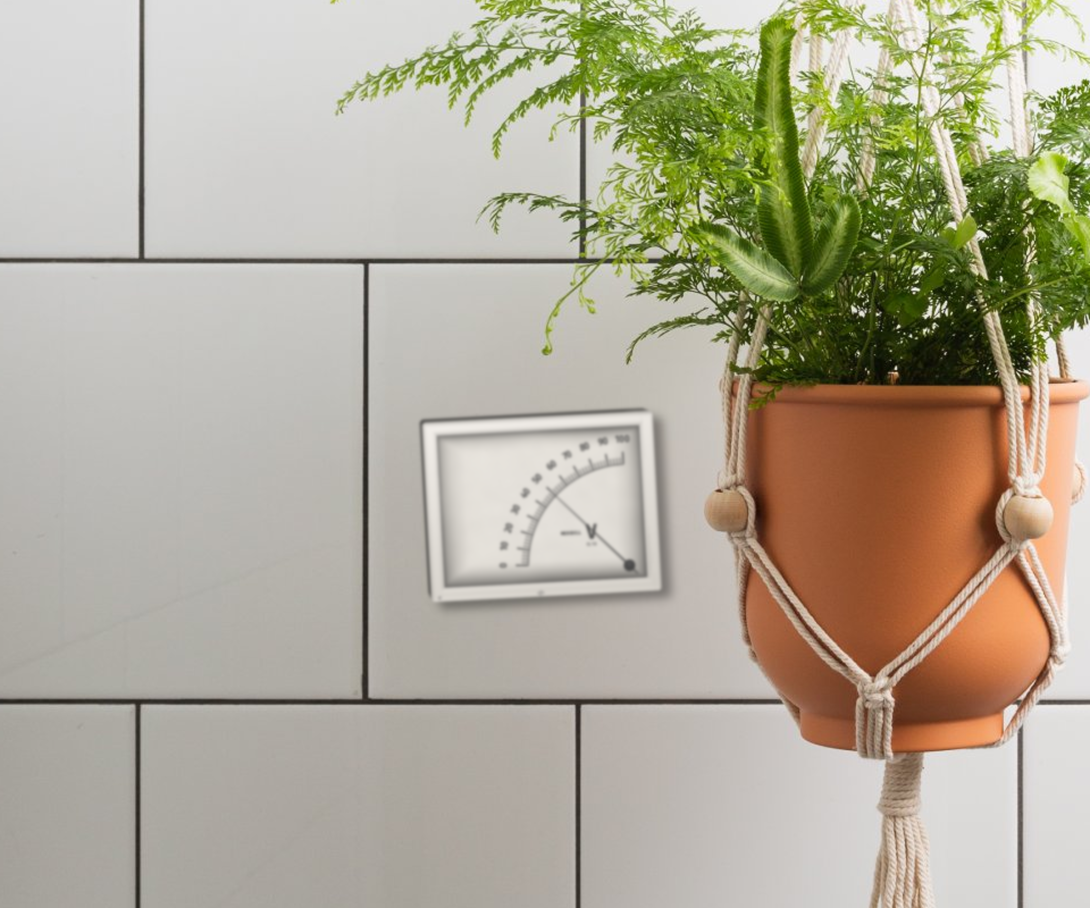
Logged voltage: 50 V
